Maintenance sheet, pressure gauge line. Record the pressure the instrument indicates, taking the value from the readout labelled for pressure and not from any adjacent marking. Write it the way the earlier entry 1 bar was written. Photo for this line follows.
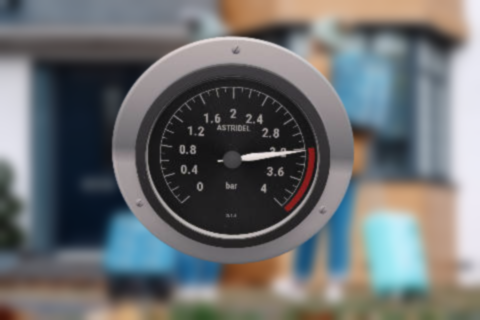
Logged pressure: 3.2 bar
